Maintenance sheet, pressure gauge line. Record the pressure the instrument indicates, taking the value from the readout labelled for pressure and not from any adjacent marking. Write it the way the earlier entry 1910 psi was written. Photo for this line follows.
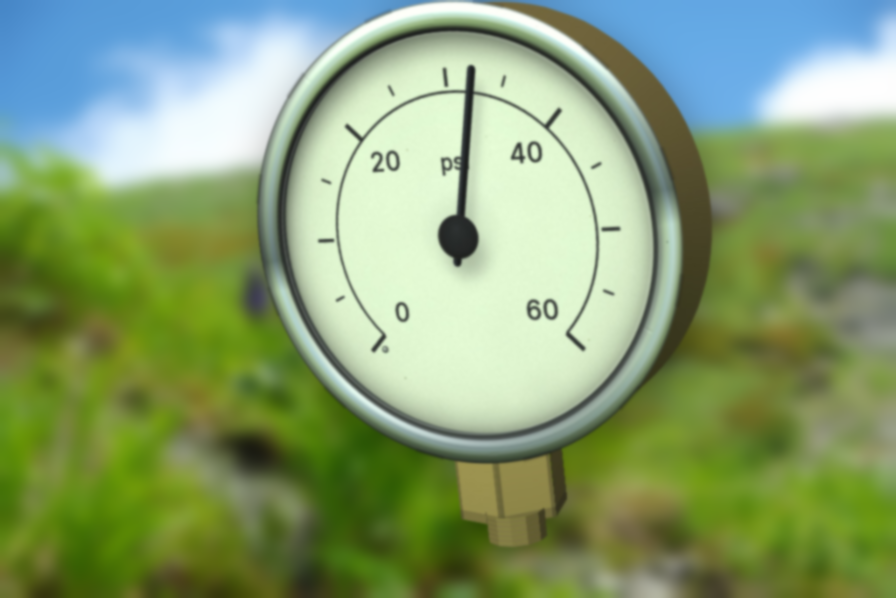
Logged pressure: 32.5 psi
